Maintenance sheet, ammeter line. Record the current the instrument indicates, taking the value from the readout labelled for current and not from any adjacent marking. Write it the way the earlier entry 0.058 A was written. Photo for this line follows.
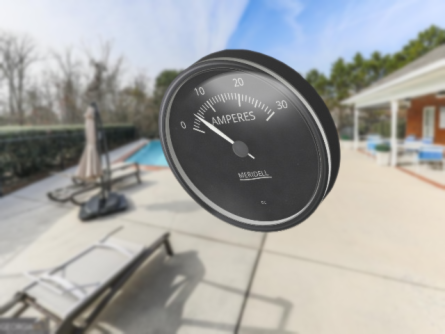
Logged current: 5 A
